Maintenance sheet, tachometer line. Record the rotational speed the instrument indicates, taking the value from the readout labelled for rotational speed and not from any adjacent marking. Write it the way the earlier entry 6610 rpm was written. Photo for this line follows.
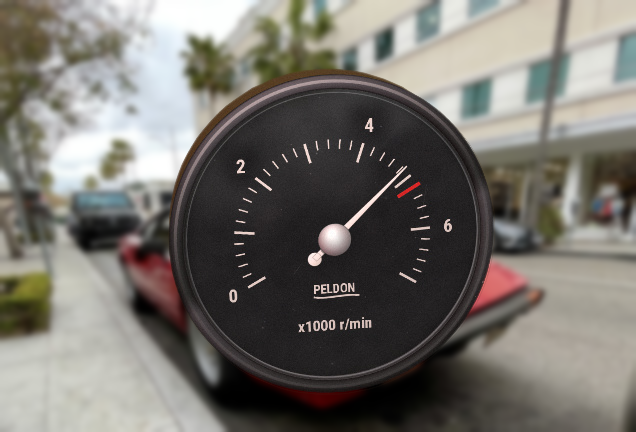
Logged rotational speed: 4800 rpm
